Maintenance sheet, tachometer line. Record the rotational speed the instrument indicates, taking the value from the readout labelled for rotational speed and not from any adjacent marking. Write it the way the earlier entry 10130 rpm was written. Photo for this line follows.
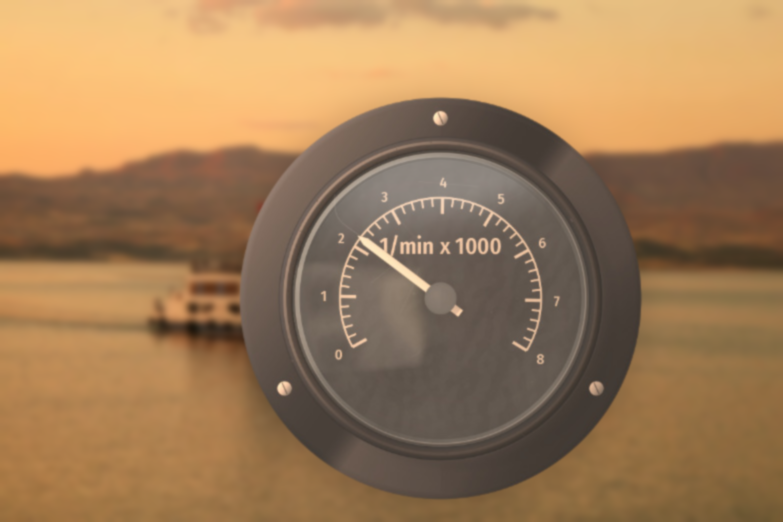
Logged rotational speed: 2200 rpm
